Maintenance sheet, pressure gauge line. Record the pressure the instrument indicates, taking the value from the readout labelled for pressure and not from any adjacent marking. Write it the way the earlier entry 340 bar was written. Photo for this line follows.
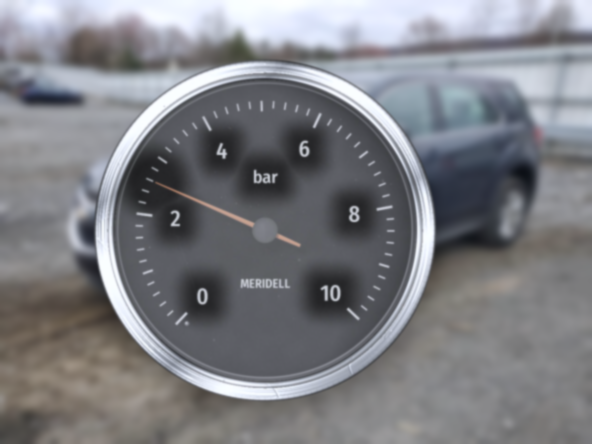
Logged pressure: 2.6 bar
